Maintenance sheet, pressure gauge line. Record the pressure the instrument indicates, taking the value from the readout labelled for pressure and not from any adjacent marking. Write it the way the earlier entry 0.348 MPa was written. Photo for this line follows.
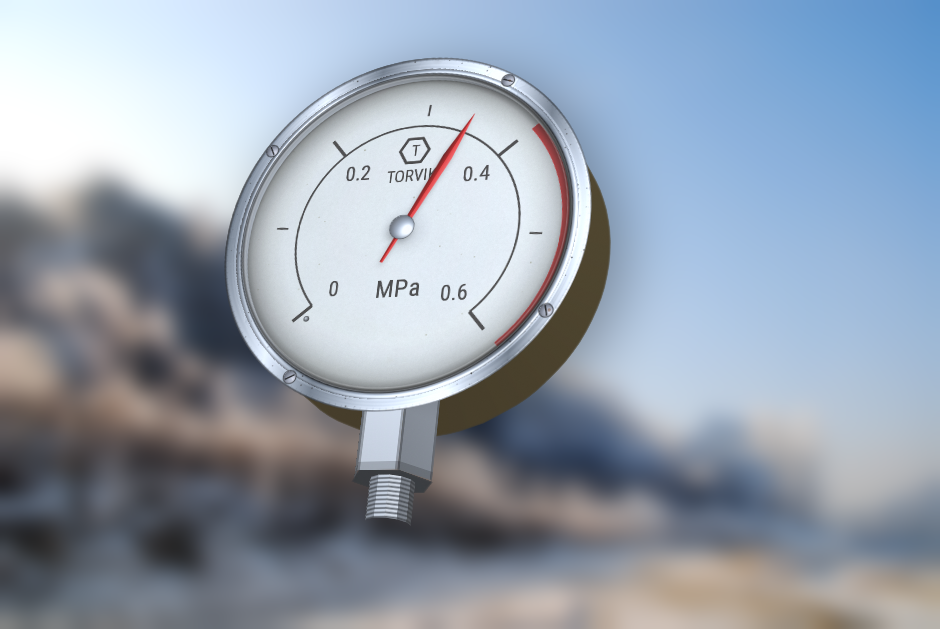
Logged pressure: 0.35 MPa
